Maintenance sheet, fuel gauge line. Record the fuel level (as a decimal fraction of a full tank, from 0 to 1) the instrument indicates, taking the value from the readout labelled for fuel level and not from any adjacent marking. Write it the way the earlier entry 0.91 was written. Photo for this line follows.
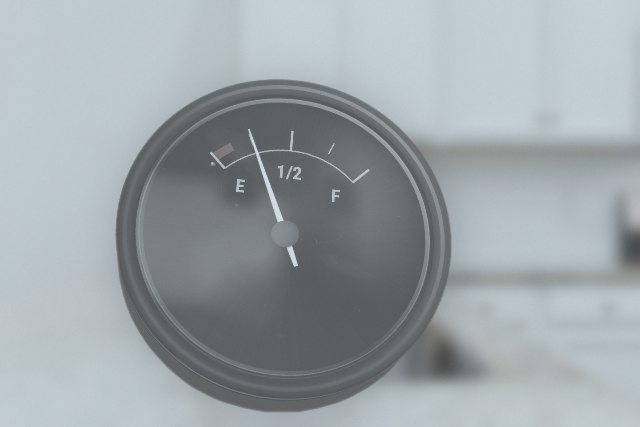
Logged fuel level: 0.25
